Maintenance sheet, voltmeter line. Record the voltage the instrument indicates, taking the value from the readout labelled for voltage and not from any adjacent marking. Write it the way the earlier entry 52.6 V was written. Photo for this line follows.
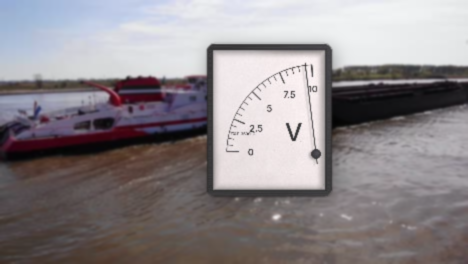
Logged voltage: 9.5 V
